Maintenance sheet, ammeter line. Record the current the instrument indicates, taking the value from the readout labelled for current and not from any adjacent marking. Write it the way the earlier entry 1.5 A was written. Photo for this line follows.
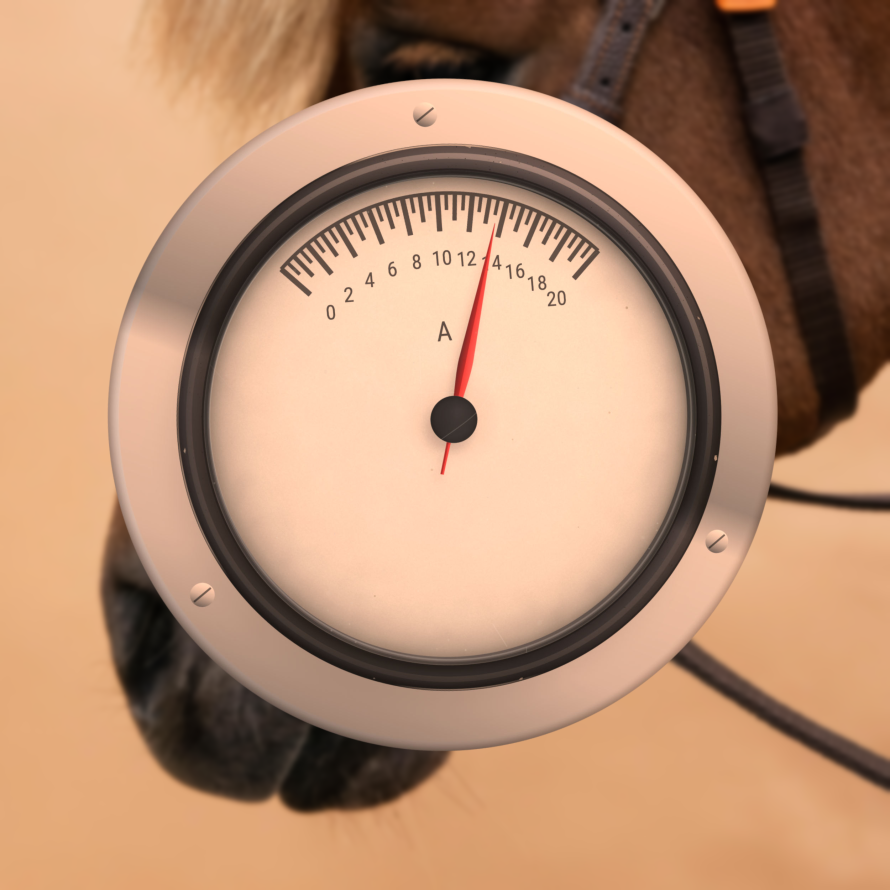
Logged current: 13.5 A
